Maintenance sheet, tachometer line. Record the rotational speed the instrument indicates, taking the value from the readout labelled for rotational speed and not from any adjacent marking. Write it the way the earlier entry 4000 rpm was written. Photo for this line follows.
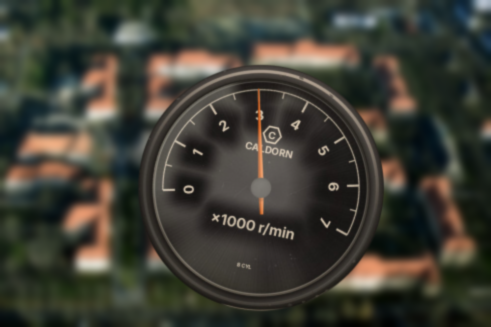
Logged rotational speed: 3000 rpm
